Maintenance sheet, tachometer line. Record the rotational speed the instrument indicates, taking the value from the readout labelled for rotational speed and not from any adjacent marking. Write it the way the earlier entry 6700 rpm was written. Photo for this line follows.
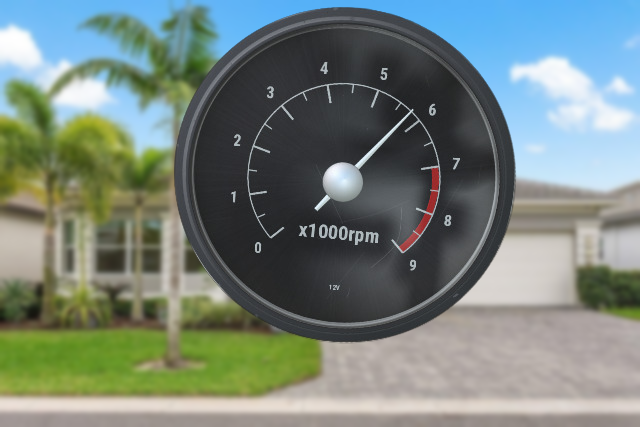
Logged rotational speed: 5750 rpm
